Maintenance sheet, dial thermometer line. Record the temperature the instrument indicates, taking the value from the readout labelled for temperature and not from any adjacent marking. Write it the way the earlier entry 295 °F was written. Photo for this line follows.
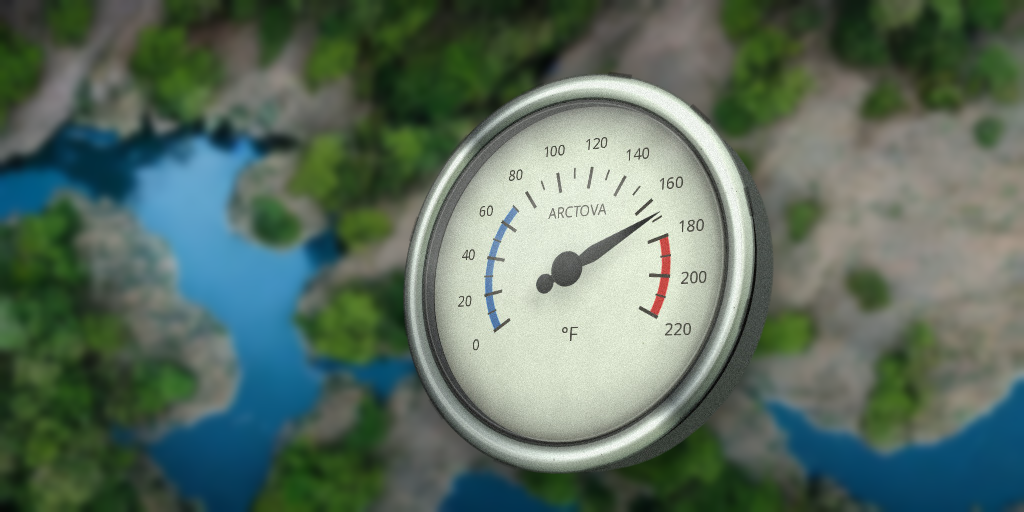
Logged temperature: 170 °F
